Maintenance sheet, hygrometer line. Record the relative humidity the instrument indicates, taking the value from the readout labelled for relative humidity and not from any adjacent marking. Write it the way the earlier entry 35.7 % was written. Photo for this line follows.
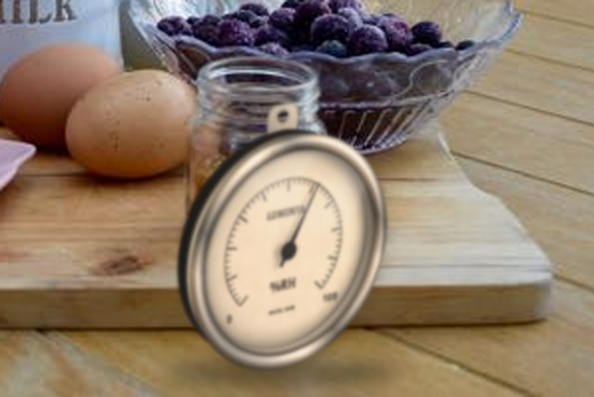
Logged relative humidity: 60 %
